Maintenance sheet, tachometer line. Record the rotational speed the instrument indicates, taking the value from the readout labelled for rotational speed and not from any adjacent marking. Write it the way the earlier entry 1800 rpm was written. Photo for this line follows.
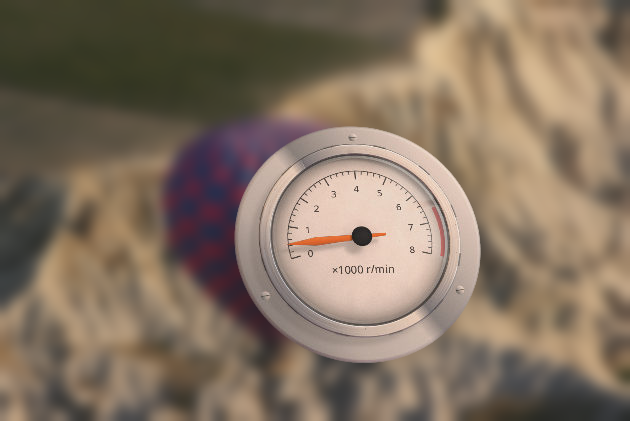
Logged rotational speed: 400 rpm
